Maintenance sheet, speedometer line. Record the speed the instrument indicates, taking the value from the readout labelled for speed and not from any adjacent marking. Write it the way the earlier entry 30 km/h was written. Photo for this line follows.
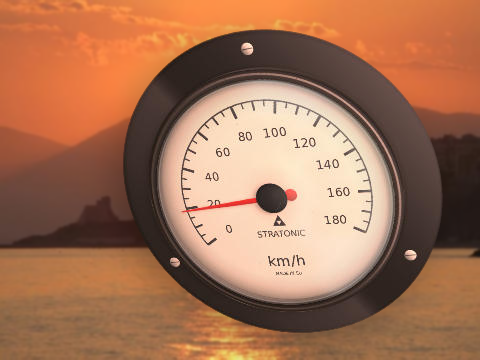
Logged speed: 20 km/h
